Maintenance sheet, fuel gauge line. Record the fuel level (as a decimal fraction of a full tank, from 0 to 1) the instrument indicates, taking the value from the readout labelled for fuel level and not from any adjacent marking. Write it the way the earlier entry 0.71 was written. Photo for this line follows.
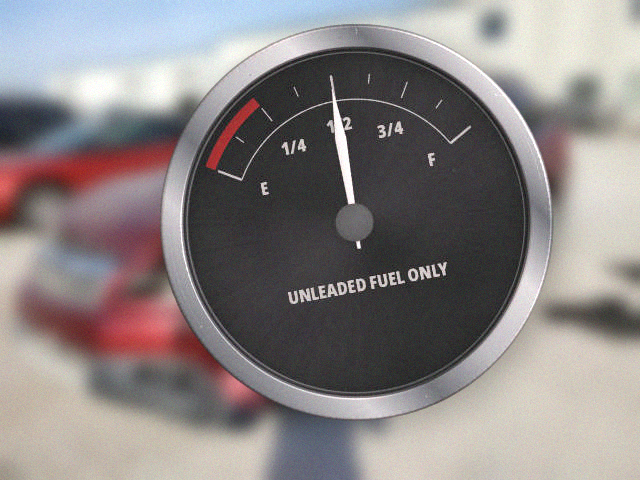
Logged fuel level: 0.5
